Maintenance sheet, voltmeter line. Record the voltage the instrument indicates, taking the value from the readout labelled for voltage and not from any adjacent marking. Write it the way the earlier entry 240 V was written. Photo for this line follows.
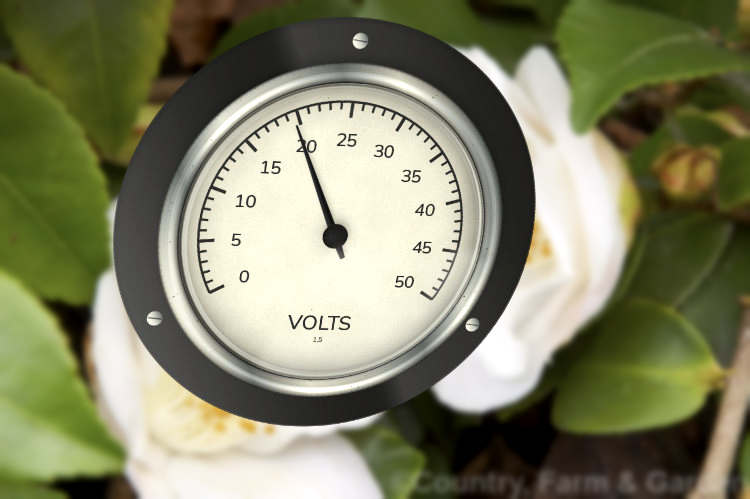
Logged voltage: 19.5 V
